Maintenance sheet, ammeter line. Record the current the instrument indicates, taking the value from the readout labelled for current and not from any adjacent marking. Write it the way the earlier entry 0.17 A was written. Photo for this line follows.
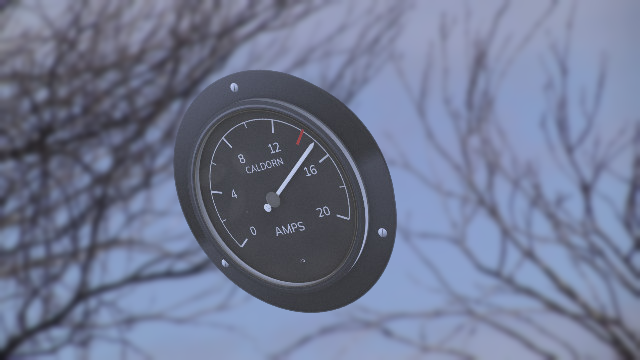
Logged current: 15 A
